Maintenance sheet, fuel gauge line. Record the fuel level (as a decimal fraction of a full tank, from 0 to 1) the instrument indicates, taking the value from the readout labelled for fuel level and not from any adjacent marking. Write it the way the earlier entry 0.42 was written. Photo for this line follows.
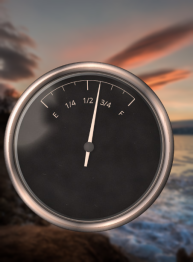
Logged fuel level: 0.625
